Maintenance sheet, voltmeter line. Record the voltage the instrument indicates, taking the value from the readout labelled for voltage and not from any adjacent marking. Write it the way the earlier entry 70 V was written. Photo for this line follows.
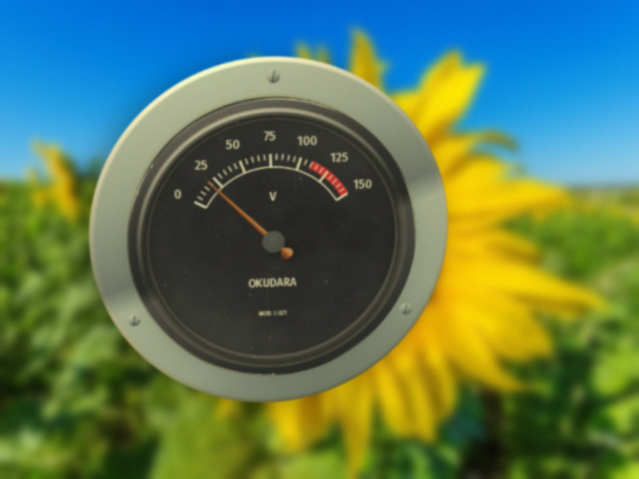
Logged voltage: 20 V
